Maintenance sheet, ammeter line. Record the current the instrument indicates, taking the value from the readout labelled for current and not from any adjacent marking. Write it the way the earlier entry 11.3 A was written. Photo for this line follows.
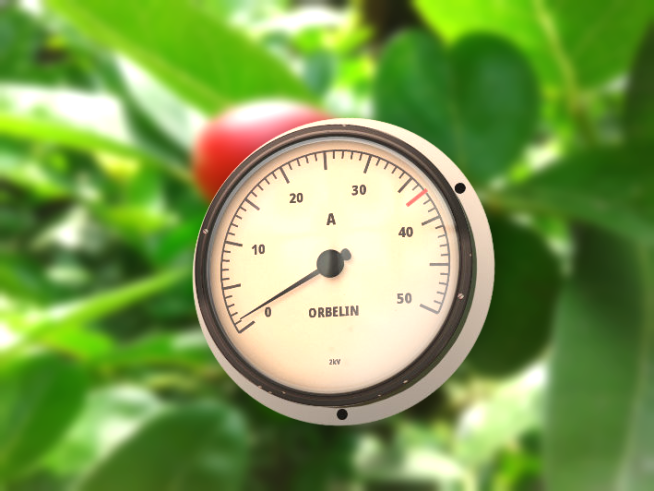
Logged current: 1 A
